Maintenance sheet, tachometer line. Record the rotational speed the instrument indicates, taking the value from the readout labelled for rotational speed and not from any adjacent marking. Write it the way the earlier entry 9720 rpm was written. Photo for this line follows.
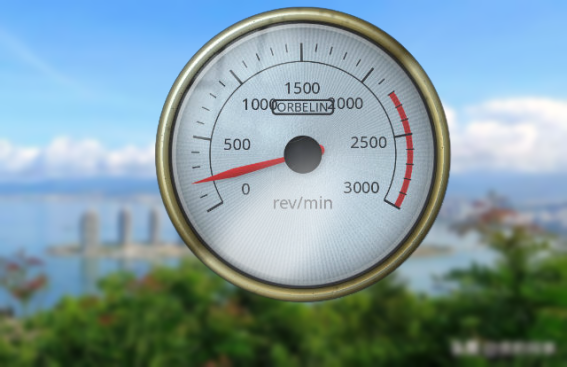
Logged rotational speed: 200 rpm
